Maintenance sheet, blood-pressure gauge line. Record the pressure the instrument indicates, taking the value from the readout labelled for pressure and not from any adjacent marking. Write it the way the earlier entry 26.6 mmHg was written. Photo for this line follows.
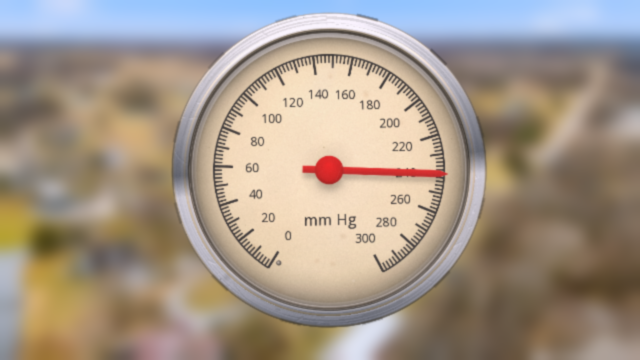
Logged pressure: 240 mmHg
